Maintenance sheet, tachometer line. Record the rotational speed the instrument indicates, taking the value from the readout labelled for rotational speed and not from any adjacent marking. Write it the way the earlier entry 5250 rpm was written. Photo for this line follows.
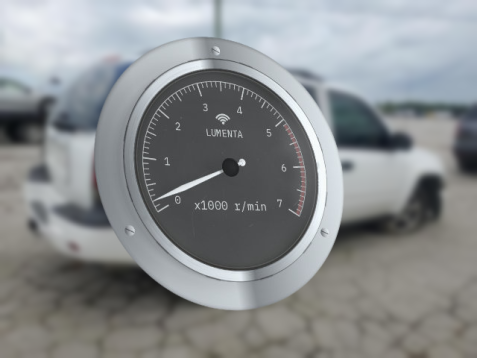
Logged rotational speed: 200 rpm
